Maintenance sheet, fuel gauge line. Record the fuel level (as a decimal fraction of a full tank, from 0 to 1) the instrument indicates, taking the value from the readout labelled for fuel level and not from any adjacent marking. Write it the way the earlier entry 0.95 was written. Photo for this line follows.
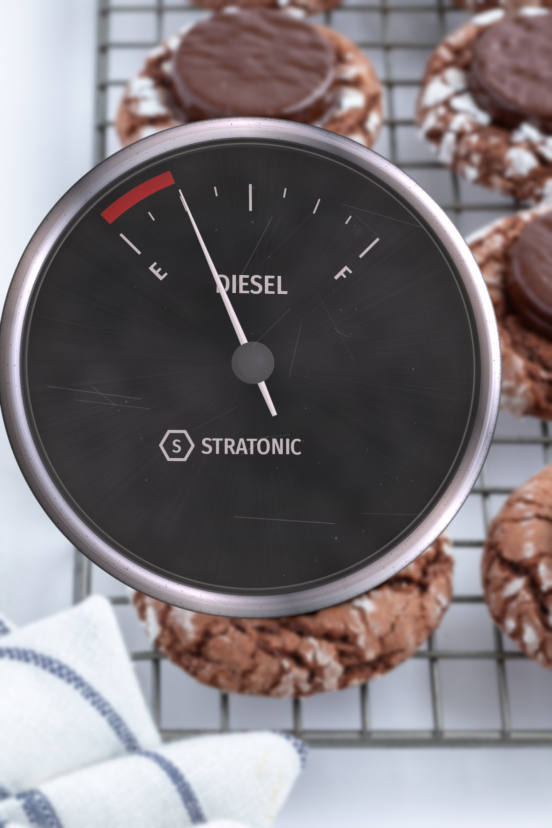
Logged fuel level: 0.25
